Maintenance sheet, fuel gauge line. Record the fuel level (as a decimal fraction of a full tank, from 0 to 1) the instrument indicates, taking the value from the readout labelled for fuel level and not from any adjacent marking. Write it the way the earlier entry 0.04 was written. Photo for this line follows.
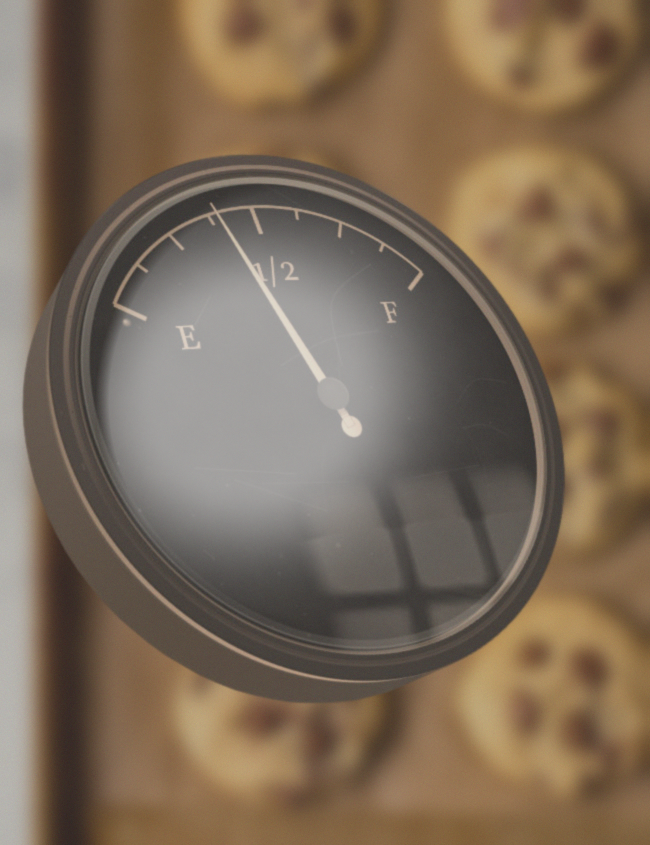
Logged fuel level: 0.375
